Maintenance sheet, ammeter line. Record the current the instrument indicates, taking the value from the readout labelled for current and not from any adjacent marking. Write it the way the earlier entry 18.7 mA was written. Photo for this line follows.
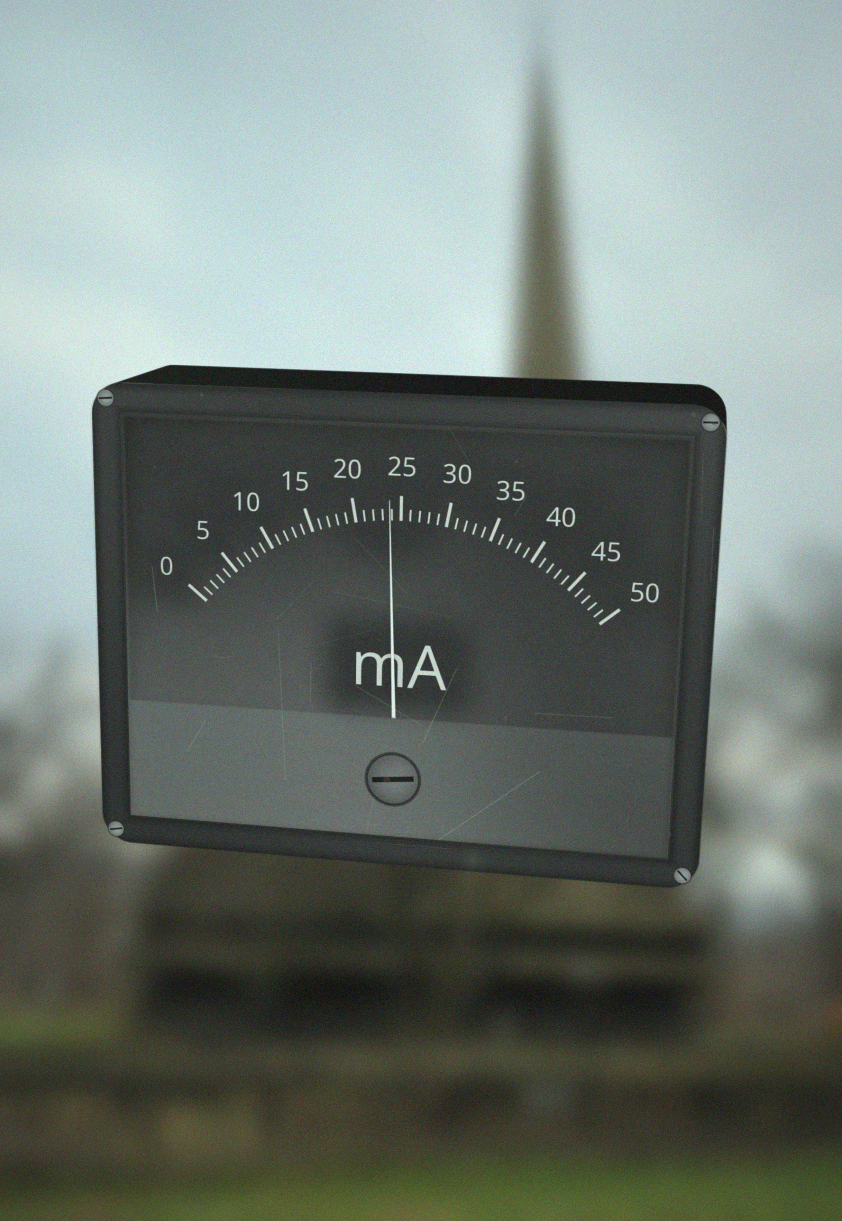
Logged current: 24 mA
